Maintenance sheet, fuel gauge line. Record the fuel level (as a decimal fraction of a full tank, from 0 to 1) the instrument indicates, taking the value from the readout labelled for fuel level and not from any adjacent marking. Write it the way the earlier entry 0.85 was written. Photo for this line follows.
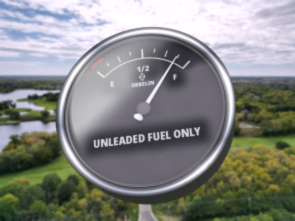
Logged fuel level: 0.875
